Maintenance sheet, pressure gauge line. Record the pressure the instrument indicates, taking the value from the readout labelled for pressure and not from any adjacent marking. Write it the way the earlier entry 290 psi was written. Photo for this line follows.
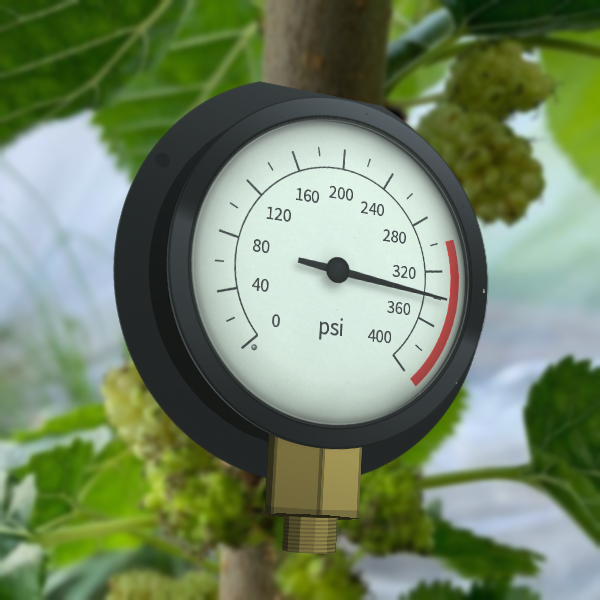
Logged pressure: 340 psi
